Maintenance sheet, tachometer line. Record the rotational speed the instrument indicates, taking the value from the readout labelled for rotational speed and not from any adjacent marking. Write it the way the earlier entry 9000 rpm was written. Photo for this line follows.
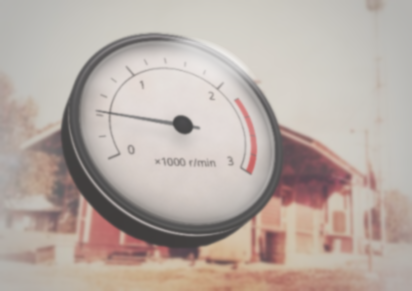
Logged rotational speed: 400 rpm
